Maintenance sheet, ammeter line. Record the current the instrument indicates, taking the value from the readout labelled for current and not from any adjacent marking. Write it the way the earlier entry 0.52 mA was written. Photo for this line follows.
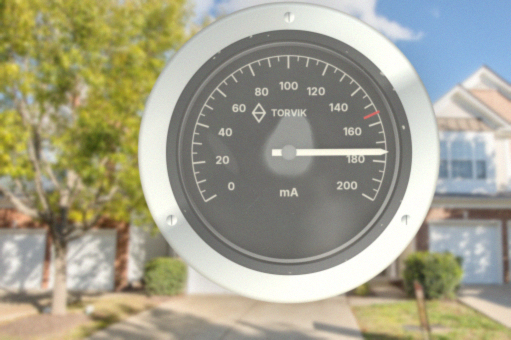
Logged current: 175 mA
